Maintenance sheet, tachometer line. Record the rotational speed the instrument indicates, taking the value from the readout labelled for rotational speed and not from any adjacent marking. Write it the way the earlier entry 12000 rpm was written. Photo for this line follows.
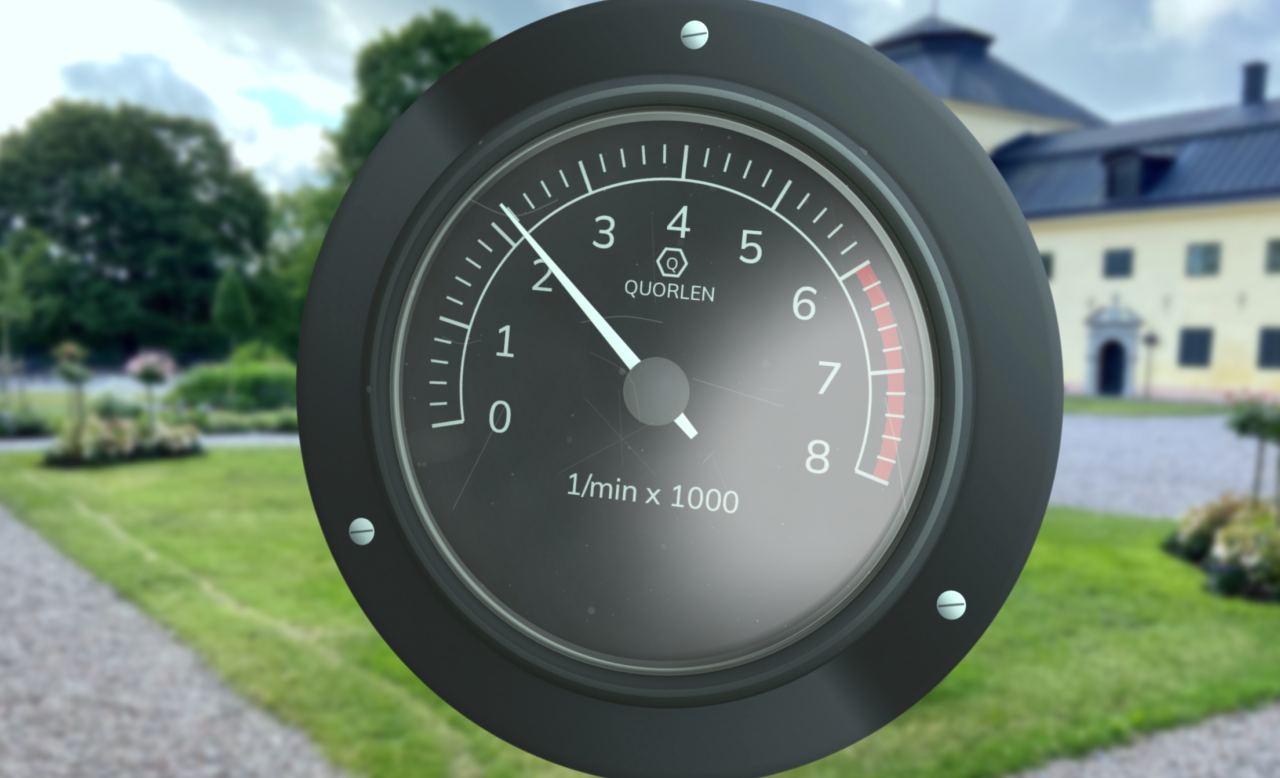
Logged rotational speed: 2200 rpm
